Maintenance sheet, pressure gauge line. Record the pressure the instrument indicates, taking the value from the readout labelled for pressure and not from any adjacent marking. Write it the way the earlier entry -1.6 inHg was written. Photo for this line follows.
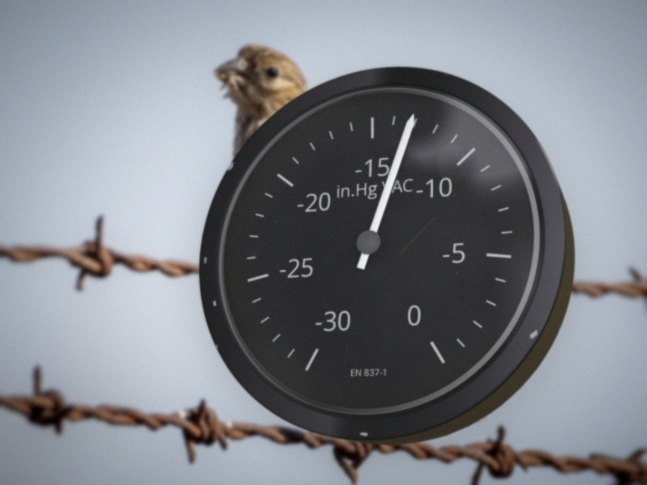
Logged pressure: -13 inHg
